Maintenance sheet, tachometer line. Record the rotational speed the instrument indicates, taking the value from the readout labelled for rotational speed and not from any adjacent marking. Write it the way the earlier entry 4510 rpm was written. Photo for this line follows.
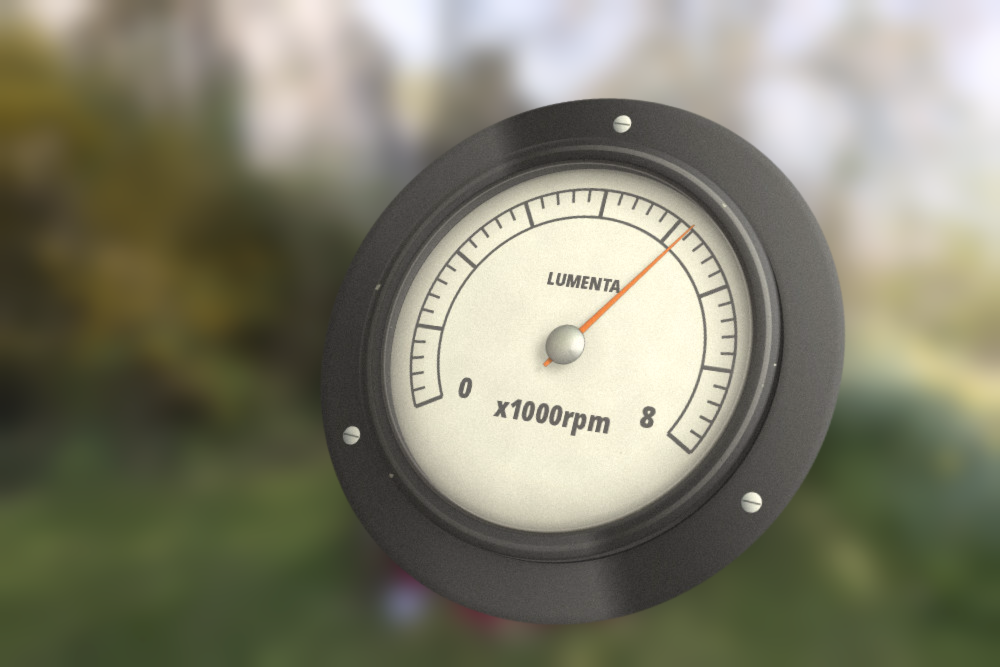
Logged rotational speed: 5200 rpm
